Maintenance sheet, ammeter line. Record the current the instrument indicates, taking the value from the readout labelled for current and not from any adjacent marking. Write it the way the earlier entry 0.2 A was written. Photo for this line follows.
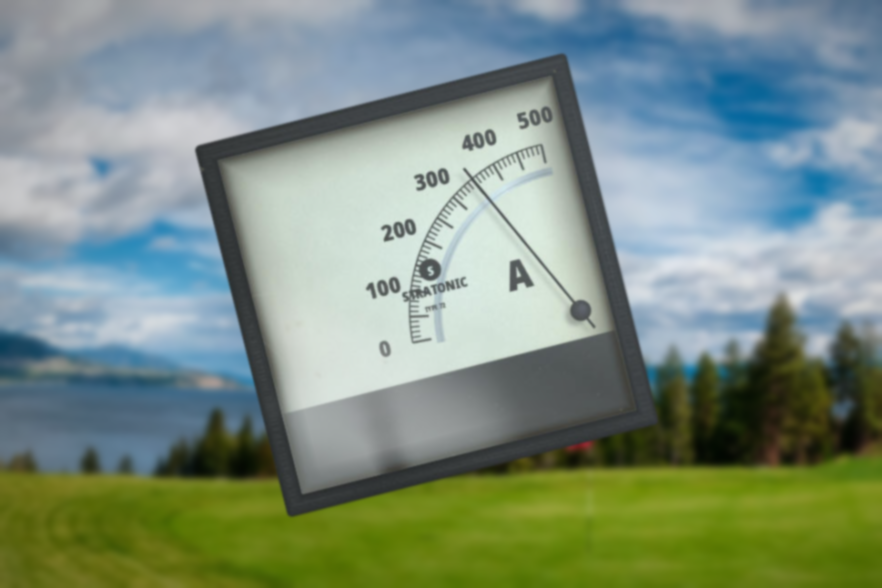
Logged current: 350 A
